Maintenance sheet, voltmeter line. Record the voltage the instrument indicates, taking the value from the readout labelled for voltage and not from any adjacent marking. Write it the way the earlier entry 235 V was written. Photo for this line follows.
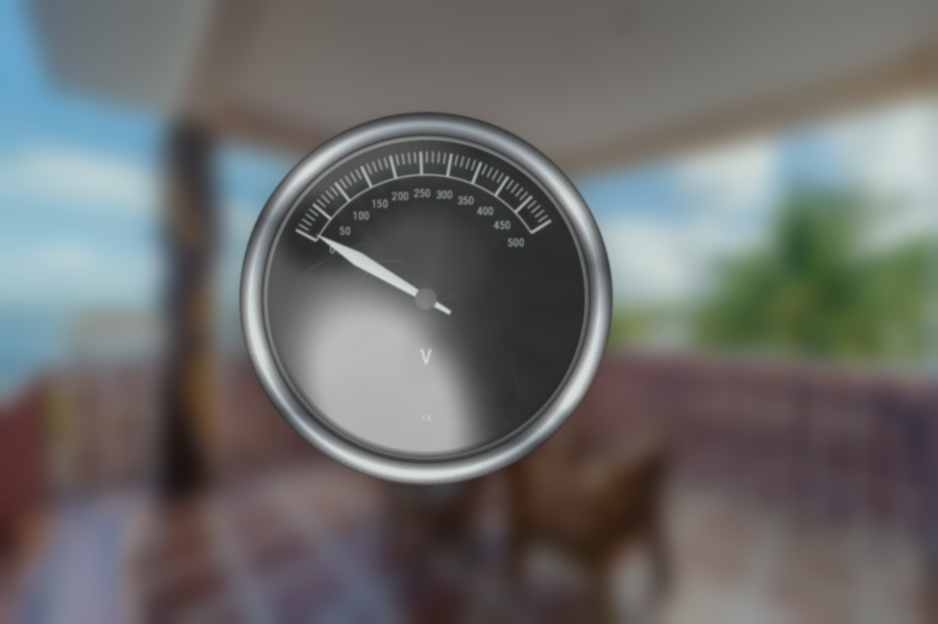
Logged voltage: 10 V
